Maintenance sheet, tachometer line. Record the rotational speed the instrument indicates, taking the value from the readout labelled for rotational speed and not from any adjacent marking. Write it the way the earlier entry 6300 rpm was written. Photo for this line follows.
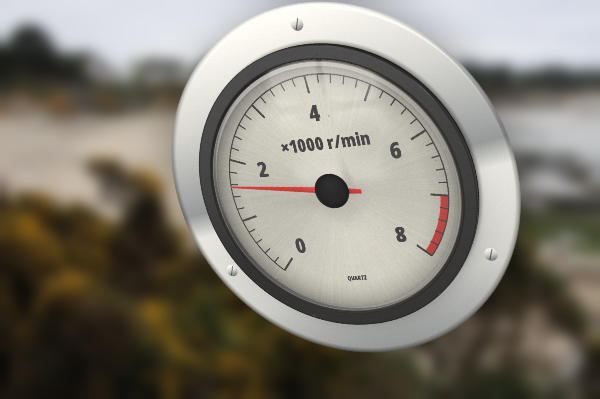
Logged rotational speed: 1600 rpm
